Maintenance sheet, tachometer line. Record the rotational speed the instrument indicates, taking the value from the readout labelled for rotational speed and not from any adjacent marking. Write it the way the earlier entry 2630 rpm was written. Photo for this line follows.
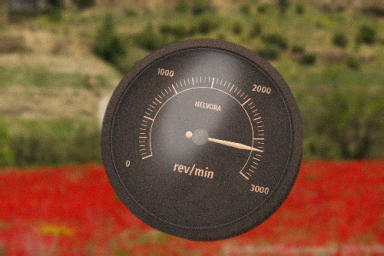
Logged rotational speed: 2650 rpm
